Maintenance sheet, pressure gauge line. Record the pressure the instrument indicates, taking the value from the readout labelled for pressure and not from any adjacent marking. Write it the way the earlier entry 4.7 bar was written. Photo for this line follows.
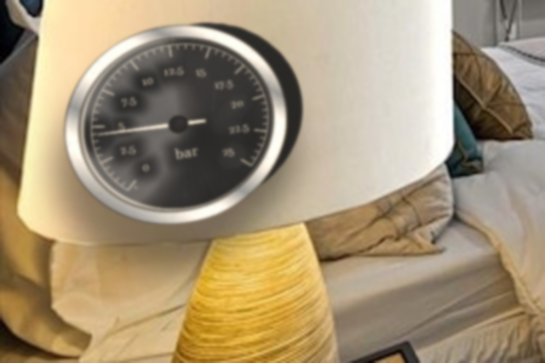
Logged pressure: 4.5 bar
